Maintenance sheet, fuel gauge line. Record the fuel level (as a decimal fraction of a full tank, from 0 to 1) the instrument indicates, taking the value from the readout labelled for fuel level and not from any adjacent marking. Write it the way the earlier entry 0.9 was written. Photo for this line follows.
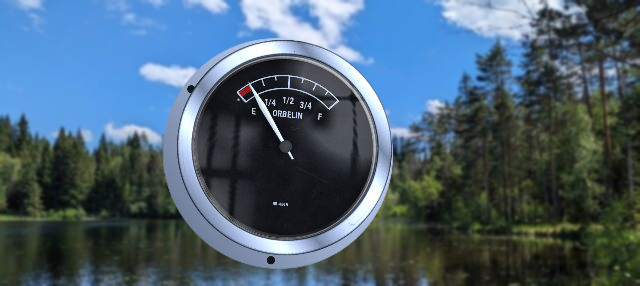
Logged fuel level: 0.125
